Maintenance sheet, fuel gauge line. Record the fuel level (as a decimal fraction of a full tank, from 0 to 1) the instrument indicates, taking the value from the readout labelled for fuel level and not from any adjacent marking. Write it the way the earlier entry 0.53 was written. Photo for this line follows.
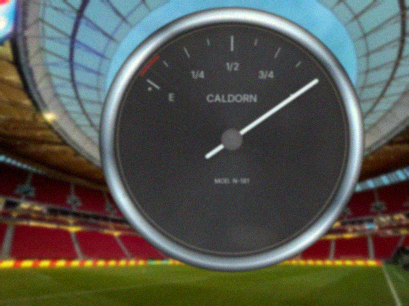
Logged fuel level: 1
